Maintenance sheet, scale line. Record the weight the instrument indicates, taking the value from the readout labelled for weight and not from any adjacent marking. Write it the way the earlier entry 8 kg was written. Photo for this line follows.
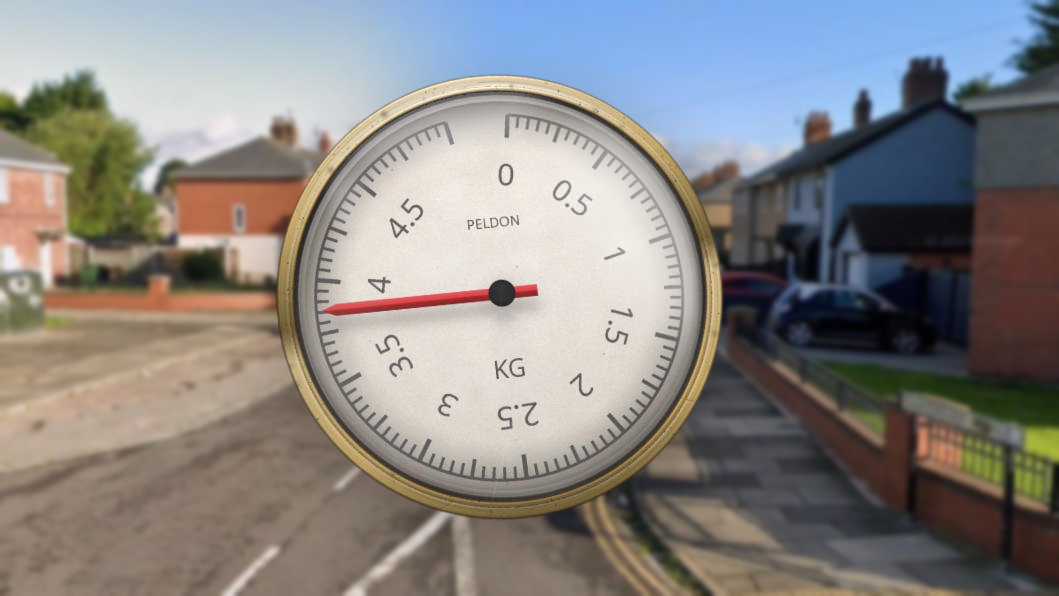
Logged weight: 3.85 kg
